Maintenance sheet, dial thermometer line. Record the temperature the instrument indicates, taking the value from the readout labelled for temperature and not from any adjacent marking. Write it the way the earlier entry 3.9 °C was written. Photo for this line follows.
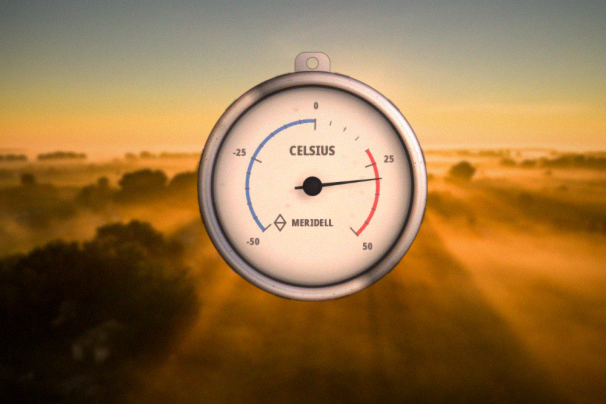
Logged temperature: 30 °C
